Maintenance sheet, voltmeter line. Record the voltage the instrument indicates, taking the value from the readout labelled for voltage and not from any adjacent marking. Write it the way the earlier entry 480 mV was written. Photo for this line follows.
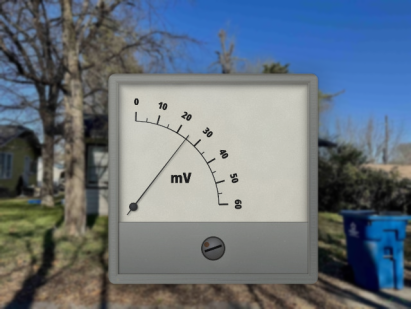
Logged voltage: 25 mV
